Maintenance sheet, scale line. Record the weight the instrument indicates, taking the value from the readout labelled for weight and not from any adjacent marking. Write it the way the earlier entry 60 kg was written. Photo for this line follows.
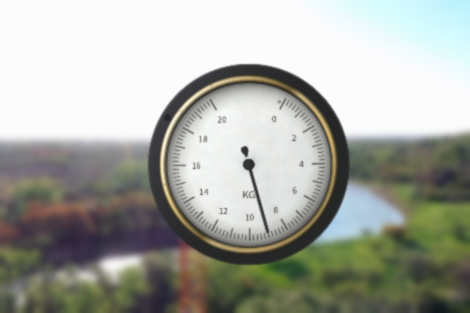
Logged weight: 9 kg
